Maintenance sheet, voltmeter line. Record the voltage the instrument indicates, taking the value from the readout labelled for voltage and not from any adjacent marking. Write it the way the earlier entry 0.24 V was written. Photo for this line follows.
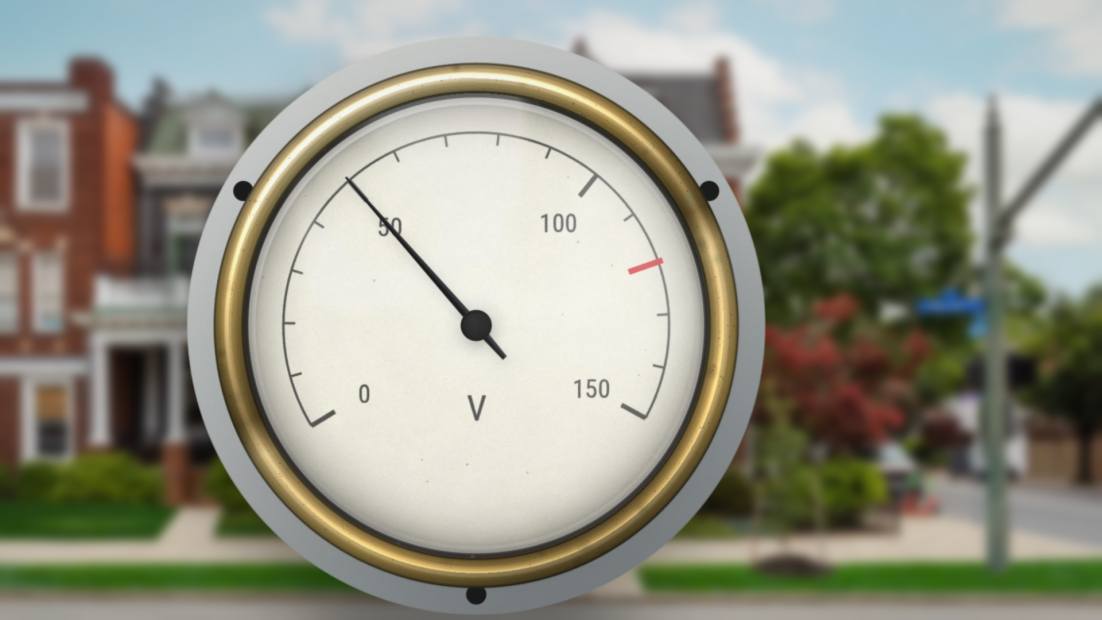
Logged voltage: 50 V
